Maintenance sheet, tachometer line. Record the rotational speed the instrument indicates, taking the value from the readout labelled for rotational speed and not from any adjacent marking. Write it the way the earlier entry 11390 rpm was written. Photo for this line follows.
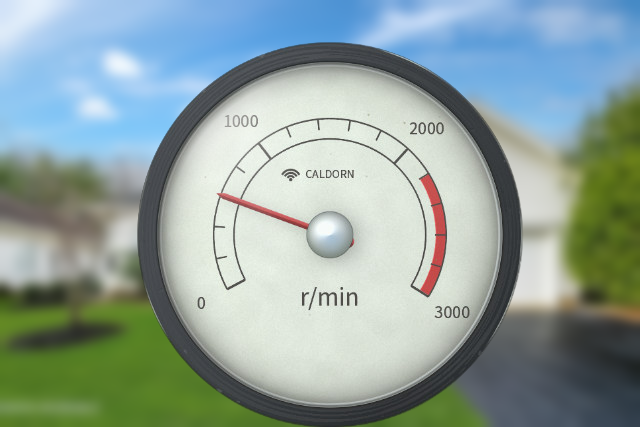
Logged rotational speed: 600 rpm
